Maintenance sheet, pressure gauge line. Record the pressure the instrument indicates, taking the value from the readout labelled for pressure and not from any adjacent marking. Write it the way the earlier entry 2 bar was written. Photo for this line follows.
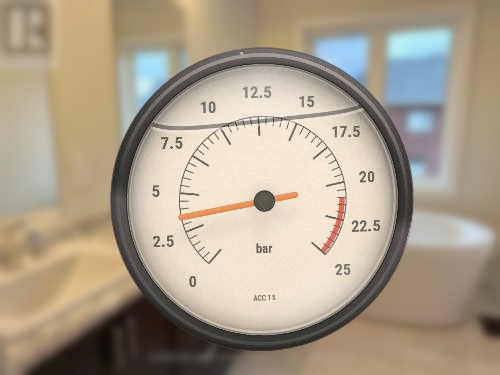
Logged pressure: 3.5 bar
